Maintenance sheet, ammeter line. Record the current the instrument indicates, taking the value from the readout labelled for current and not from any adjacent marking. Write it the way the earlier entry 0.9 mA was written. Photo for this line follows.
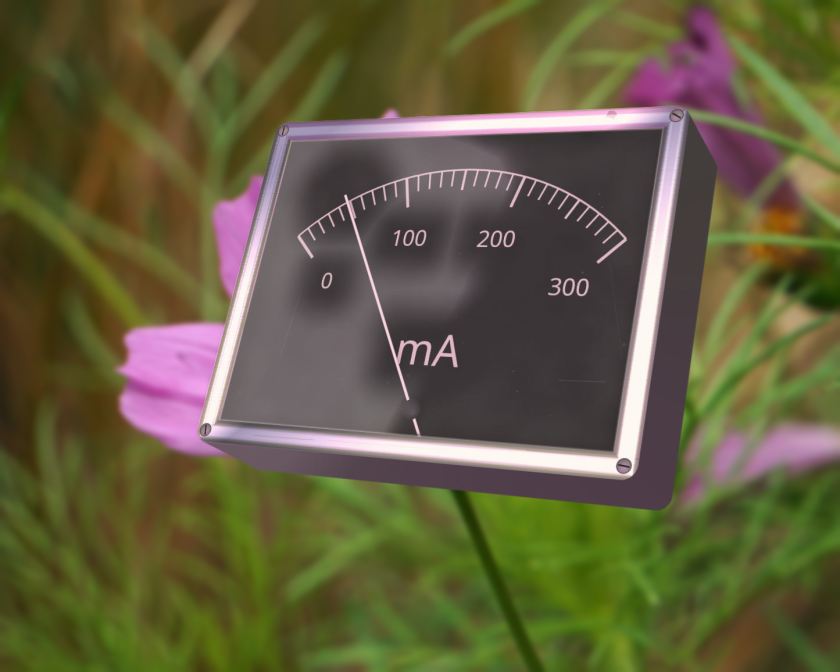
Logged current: 50 mA
